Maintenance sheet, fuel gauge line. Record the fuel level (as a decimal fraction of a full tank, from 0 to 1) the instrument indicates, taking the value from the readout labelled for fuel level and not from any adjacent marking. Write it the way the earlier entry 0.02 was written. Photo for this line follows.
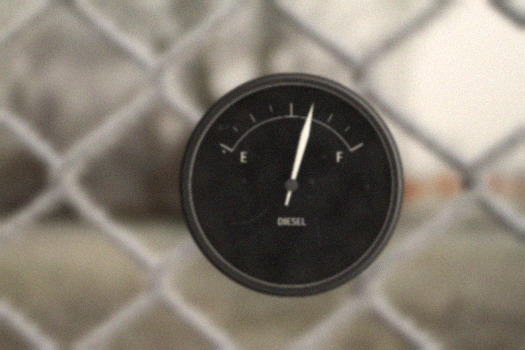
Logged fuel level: 0.625
